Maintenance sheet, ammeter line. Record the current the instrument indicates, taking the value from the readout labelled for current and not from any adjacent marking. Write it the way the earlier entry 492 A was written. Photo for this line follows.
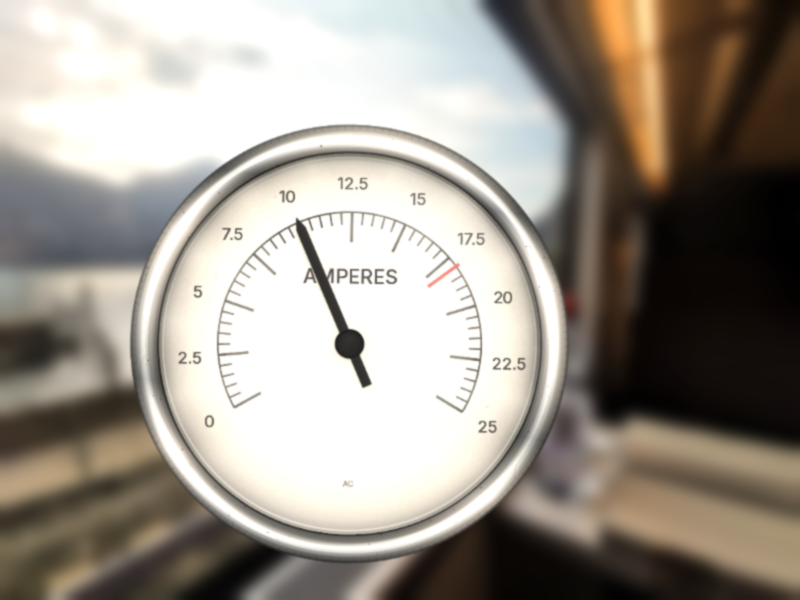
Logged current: 10 A
